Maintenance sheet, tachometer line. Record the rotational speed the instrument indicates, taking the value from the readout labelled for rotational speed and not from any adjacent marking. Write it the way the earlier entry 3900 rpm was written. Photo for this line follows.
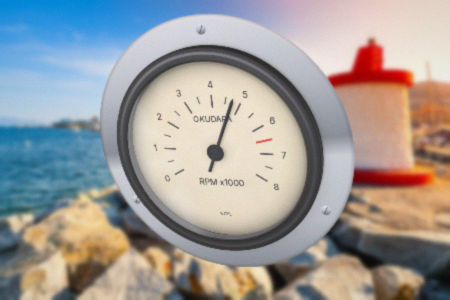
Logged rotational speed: 4750 rpm
